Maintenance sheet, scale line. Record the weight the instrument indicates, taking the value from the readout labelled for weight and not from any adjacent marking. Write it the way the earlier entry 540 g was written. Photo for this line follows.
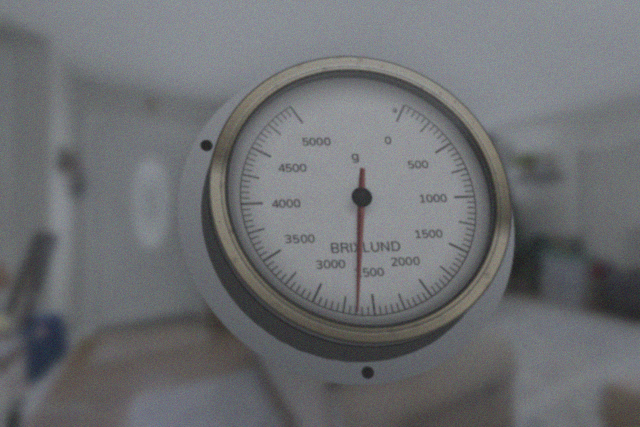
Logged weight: 2650 g
